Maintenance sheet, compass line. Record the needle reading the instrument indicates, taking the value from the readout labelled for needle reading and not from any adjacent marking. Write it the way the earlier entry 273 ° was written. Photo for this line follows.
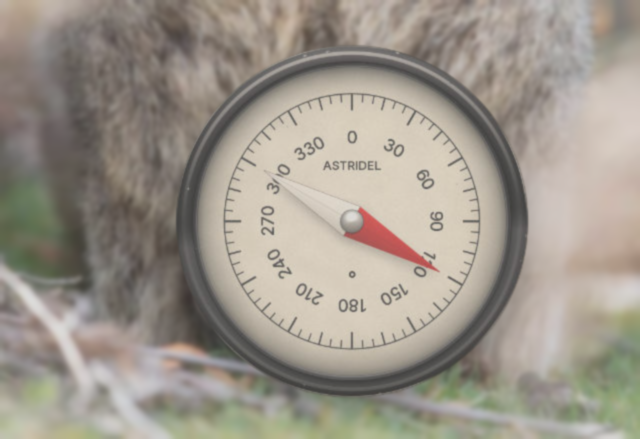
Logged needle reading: 120 °
